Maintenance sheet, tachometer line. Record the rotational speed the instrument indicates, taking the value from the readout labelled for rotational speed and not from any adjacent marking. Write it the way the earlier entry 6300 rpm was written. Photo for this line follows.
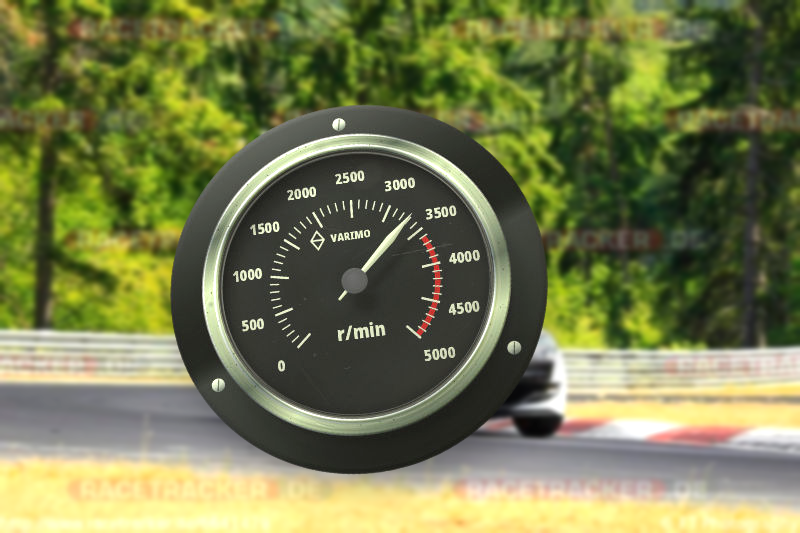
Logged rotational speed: 3300 rpm
